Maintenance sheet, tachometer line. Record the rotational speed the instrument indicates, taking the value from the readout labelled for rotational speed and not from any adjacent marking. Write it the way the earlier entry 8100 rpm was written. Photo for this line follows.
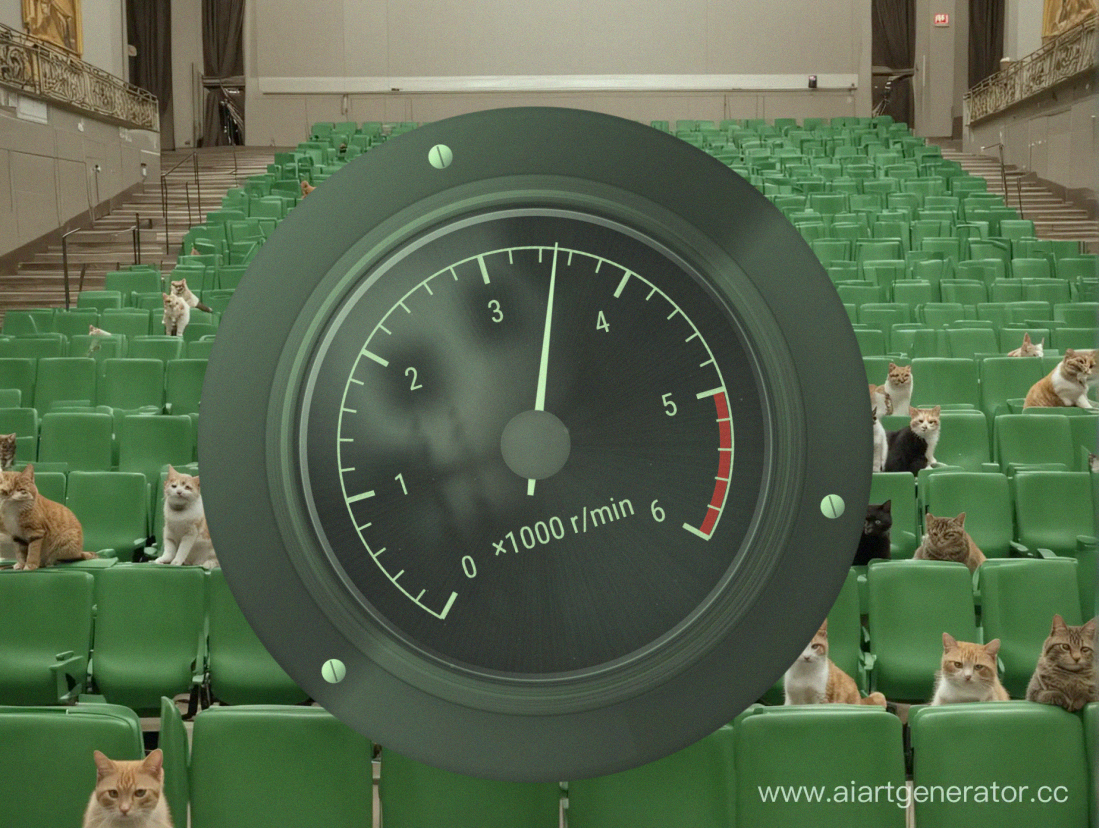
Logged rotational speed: 3500 rpm
